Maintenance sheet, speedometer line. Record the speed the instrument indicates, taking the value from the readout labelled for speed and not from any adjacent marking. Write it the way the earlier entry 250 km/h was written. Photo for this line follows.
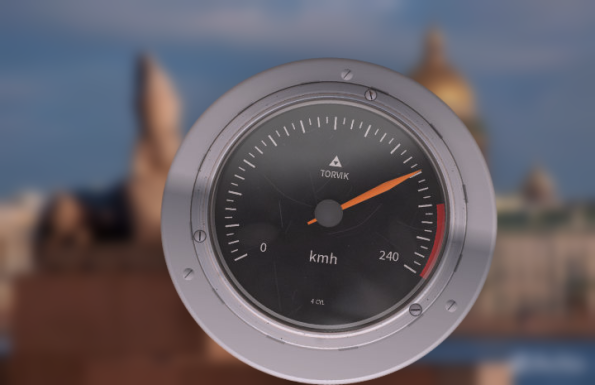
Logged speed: 180 km/h
